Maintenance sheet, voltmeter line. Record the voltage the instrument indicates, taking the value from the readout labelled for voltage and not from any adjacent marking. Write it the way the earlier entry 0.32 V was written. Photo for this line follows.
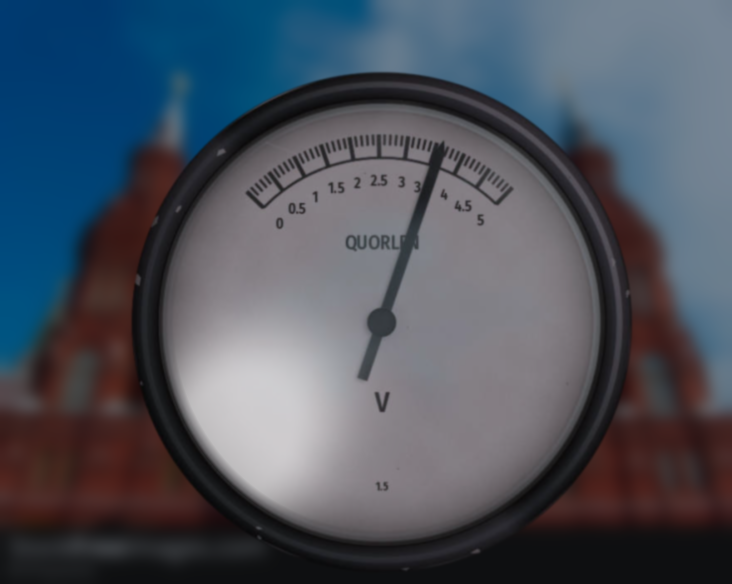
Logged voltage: 3.6 V
